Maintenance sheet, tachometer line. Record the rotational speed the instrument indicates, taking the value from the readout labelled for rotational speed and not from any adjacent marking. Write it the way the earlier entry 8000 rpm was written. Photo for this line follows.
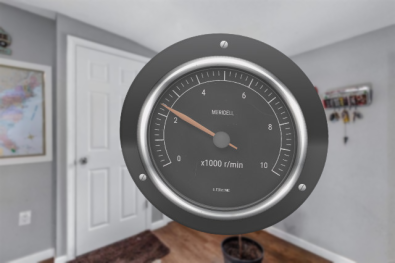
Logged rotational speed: 2400 rpm
